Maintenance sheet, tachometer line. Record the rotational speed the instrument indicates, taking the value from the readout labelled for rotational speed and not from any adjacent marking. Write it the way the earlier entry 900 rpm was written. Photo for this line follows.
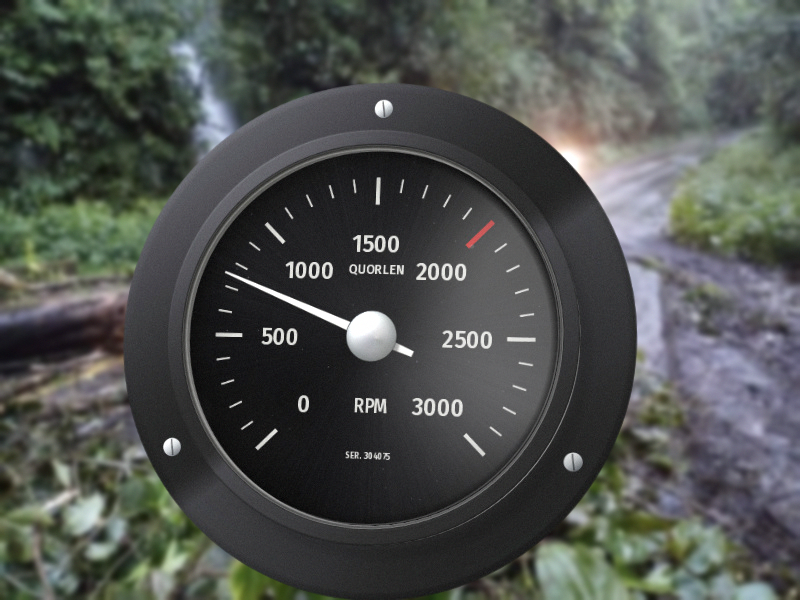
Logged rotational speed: 750 rpm
